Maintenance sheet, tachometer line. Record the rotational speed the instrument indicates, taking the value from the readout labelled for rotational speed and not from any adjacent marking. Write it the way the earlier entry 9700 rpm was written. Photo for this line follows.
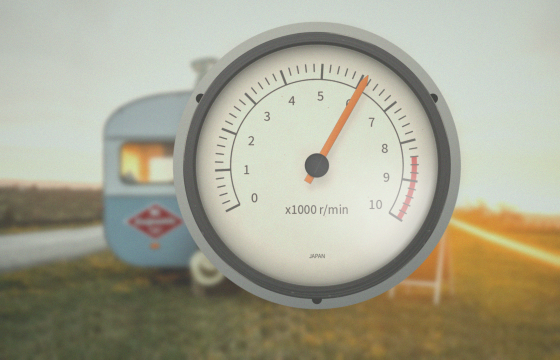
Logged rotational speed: 6100 rpm
